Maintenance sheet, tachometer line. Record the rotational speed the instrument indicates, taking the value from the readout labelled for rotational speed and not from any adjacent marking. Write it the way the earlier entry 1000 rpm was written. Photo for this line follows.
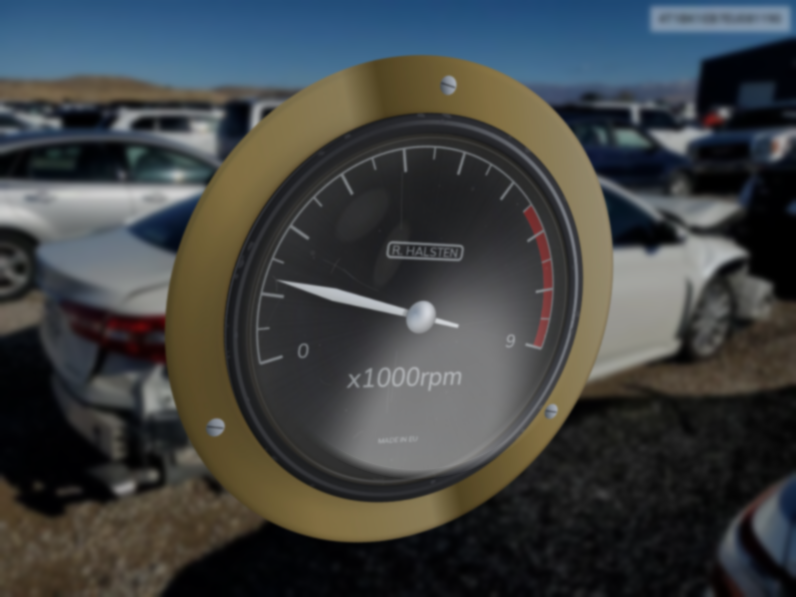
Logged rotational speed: 1250 rpm
